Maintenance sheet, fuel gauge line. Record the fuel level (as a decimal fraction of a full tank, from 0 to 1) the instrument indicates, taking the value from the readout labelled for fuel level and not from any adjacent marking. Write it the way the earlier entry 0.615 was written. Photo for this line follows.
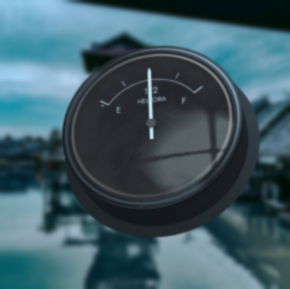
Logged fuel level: 0.5
